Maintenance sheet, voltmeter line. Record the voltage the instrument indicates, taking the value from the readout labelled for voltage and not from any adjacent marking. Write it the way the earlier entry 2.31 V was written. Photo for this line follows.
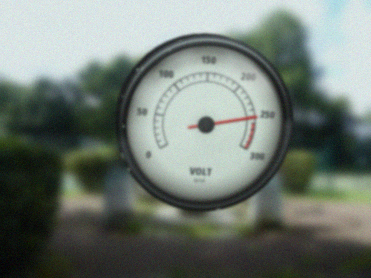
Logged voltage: 250 V
